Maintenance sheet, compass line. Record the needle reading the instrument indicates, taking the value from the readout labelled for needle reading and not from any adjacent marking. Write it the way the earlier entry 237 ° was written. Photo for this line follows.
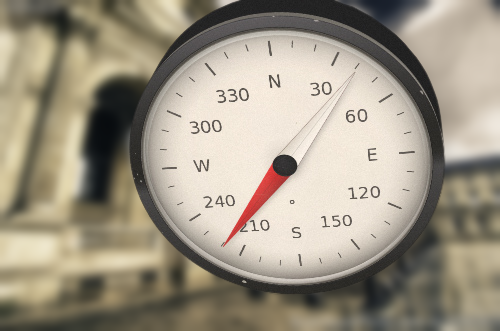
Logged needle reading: 220 °
